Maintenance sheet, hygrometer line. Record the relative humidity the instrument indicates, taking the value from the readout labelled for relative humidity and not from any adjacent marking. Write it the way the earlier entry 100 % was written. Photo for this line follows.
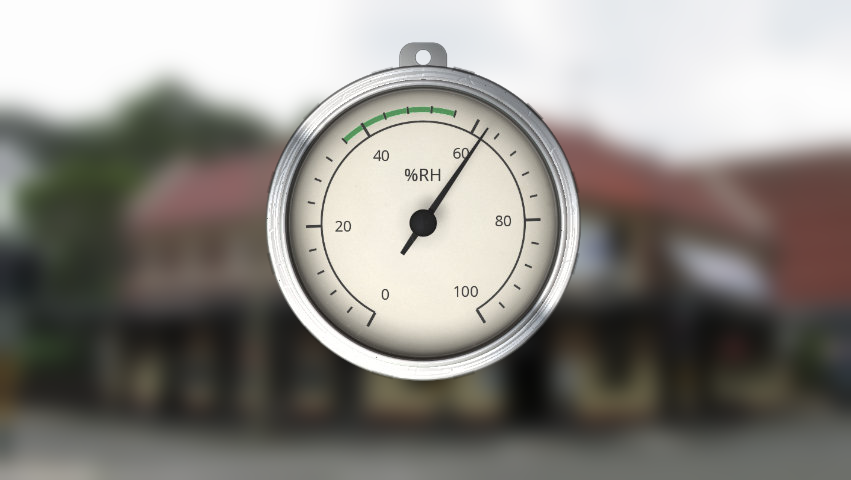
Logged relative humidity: 62 %
